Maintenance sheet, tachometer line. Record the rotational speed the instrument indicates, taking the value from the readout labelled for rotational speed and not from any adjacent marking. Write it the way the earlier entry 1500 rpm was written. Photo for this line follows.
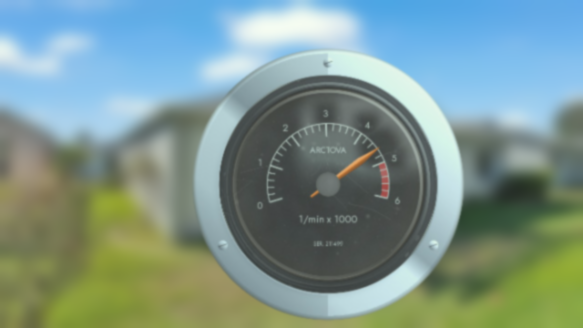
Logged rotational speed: 4600 rpm
